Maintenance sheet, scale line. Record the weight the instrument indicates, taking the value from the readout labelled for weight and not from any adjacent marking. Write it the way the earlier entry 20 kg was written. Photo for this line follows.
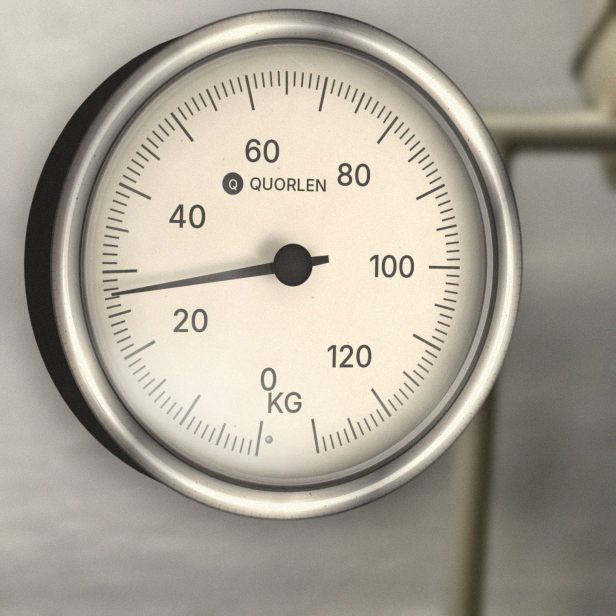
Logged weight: 27.5 kg
